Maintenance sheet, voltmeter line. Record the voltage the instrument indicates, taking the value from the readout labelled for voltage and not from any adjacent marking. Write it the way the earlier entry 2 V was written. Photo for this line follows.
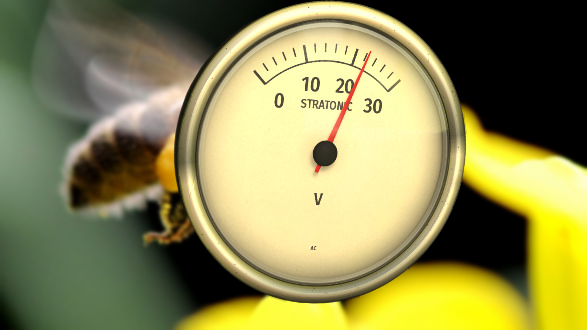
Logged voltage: 22 V
